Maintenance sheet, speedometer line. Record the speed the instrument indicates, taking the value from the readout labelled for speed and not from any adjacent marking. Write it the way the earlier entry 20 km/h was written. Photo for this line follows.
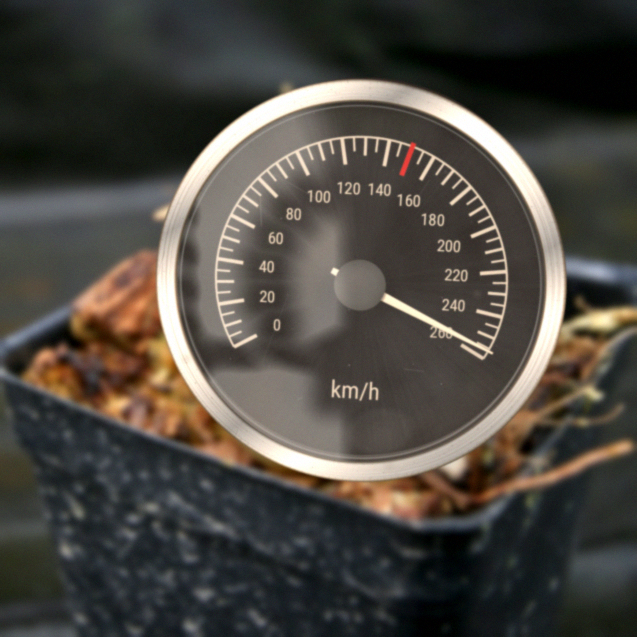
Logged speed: 255 km/h
